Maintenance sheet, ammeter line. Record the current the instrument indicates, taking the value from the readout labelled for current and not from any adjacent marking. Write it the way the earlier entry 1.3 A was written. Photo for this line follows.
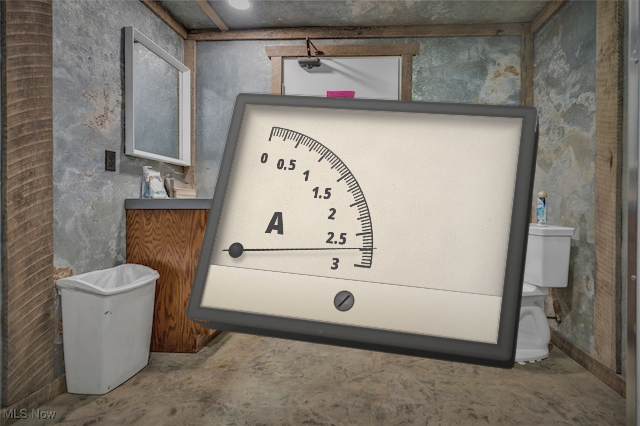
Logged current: 2.75 A
